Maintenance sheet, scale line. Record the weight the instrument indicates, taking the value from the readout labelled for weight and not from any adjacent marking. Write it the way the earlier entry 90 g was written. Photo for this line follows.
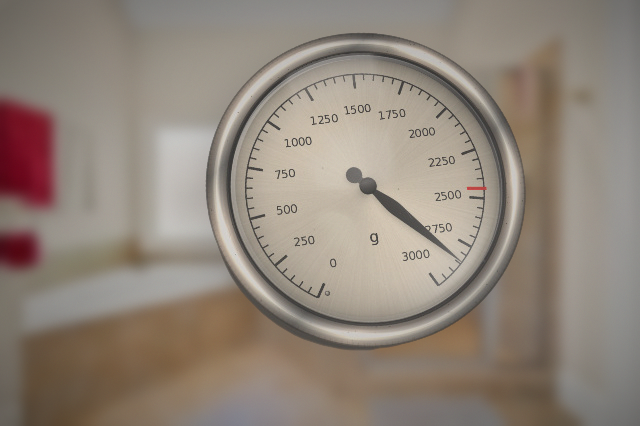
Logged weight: 2850 g
